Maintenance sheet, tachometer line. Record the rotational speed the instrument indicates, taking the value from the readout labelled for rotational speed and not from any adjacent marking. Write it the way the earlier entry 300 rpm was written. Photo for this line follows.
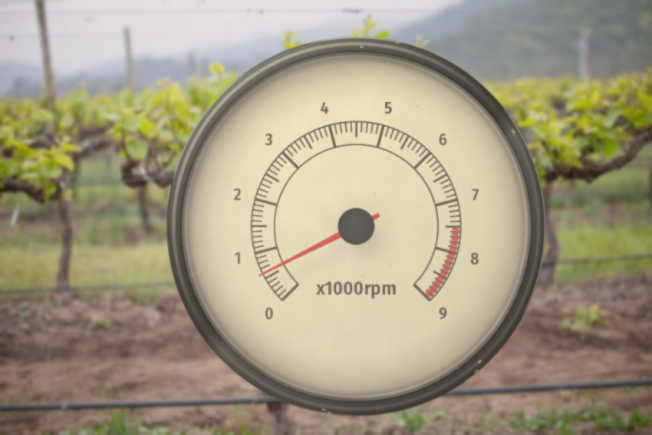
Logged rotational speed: 600 rpm
